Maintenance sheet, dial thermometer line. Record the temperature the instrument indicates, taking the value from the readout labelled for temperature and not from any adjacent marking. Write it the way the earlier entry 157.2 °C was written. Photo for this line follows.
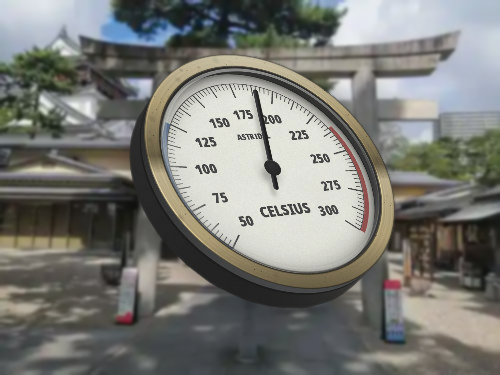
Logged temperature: 187.5 °C
